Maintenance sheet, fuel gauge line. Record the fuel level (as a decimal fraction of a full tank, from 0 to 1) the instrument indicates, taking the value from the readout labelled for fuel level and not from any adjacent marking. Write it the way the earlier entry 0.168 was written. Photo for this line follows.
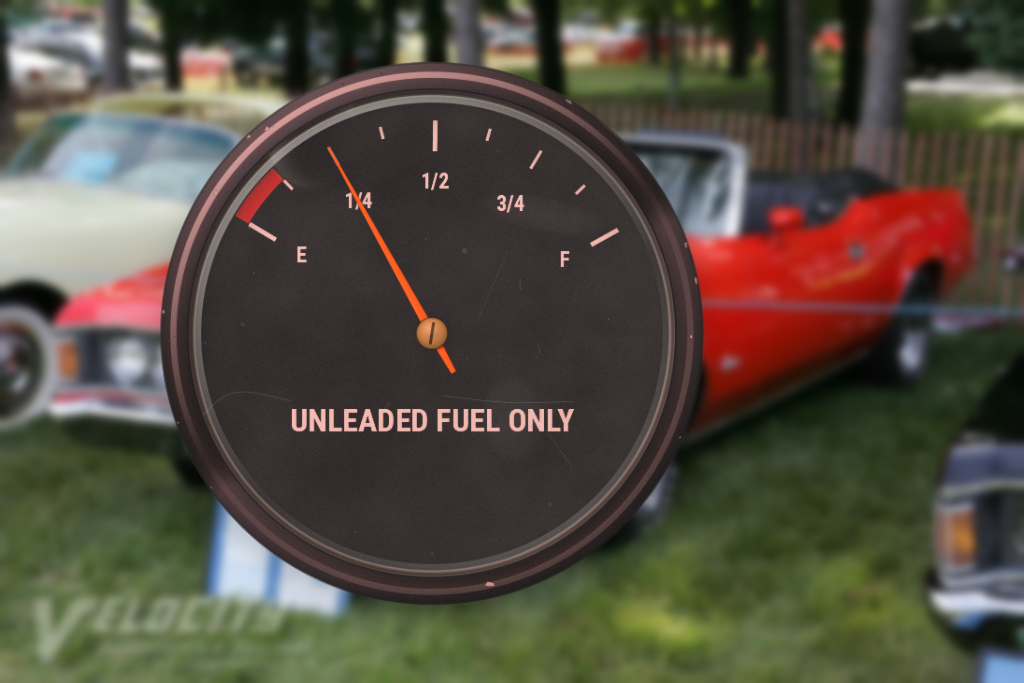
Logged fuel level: 0.25
